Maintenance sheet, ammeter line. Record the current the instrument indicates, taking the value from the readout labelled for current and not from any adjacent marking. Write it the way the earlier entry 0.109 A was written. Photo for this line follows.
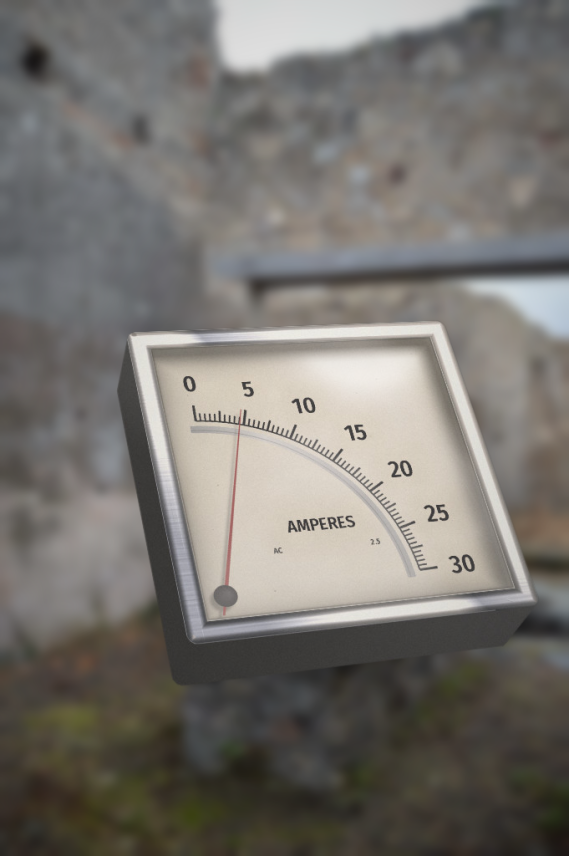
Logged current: 4.5 A
